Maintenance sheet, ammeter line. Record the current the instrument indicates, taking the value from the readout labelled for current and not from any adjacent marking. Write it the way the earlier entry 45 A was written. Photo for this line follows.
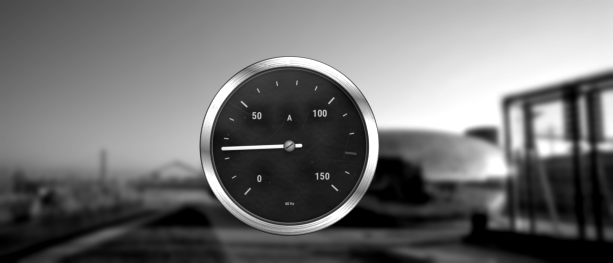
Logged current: 25 A
